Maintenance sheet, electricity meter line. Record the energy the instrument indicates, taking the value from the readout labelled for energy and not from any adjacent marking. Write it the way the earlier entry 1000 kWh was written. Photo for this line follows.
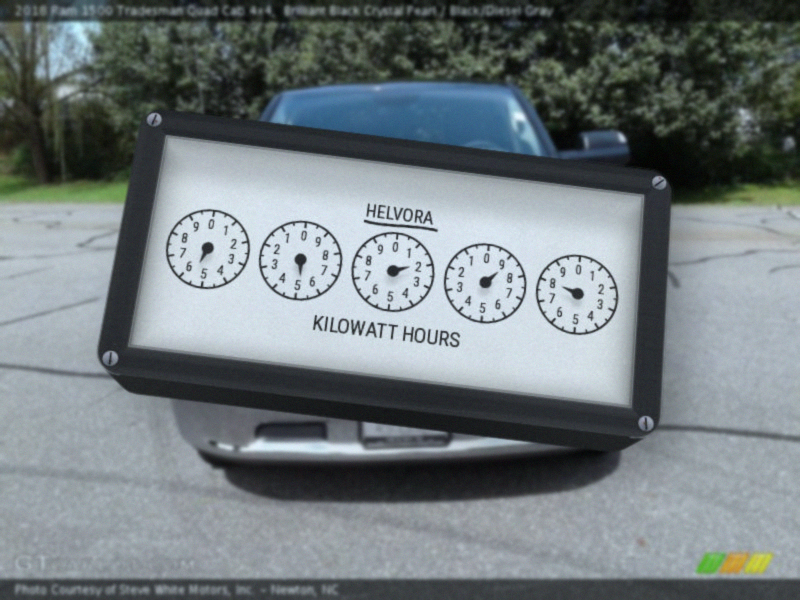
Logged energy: 55188 kWh
